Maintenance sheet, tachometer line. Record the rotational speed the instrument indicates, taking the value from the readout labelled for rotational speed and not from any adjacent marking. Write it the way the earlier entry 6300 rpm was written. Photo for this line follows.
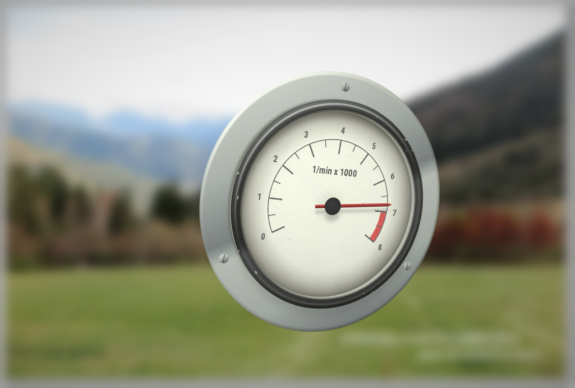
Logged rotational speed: 6750 rpm
